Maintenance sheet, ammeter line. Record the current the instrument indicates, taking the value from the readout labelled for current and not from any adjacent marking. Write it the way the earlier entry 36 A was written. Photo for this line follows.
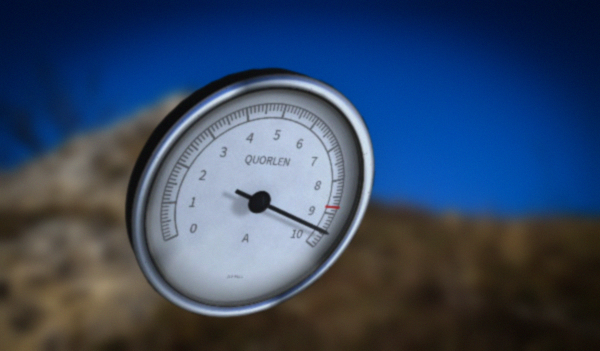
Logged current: 9.5 A
